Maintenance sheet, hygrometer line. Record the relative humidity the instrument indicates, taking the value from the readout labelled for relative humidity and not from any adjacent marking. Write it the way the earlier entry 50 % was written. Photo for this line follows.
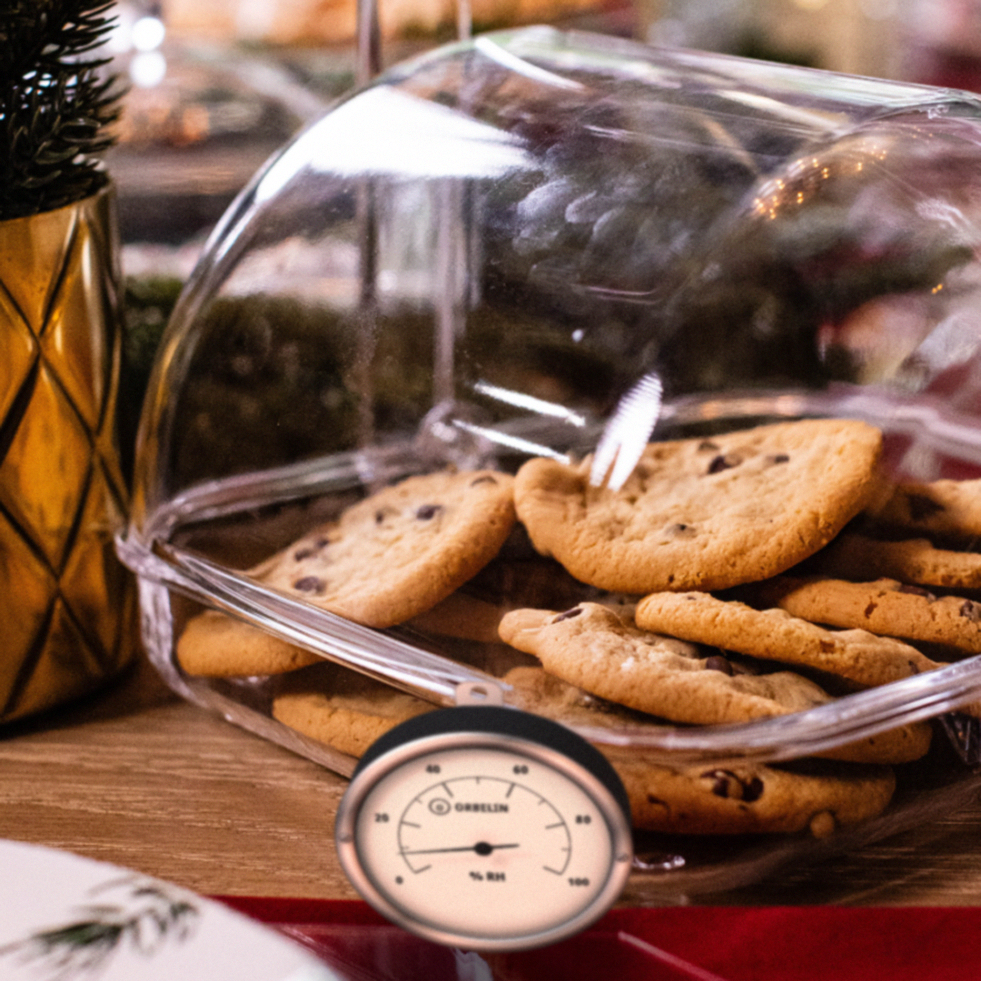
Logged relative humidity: 10 %
